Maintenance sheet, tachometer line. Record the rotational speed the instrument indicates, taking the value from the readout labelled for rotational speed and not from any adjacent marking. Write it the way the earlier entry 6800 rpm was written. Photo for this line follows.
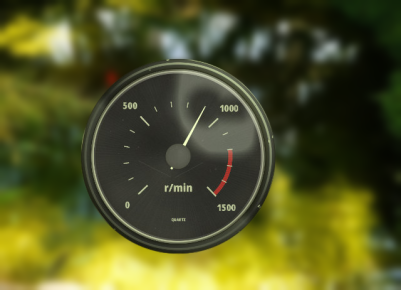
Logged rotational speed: 900 rpm
